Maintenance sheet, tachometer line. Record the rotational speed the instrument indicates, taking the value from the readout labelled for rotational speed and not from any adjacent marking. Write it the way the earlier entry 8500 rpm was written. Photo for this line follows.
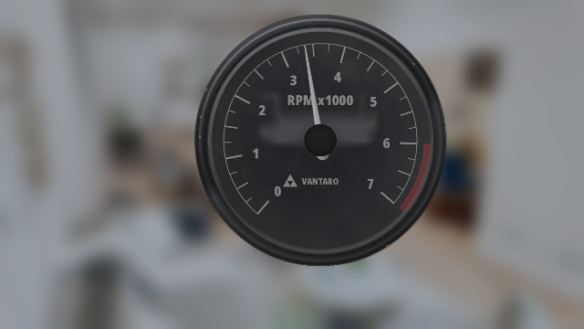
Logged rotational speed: 3375 rpm
